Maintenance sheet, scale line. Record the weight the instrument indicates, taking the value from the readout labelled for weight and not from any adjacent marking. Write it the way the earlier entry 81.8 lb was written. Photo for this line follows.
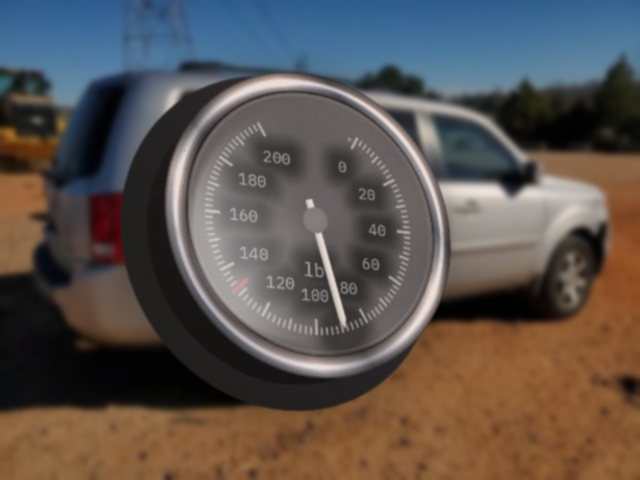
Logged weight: 90 lb
